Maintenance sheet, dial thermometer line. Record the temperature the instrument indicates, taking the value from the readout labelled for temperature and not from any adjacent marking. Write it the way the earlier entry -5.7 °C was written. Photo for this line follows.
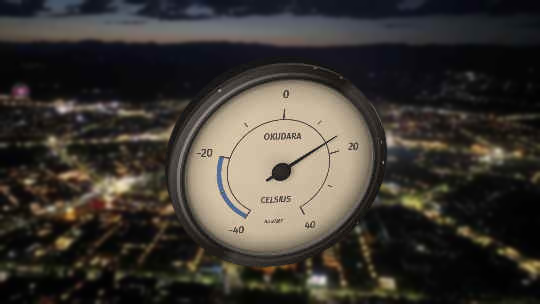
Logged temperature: 15 °C
